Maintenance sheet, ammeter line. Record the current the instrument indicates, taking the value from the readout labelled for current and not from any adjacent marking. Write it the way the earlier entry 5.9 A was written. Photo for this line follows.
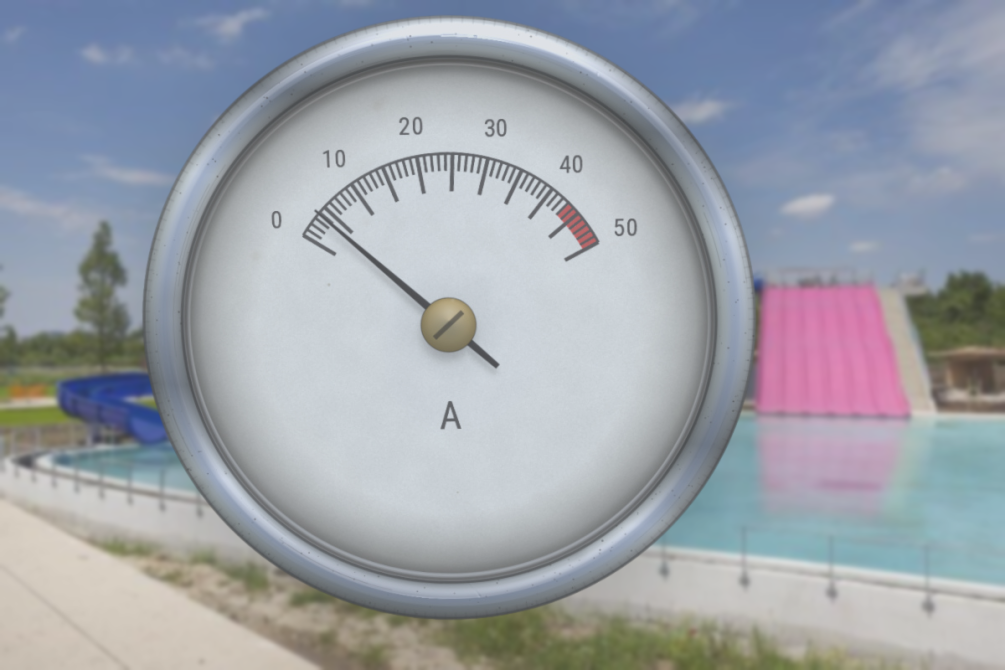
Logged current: 4 A
